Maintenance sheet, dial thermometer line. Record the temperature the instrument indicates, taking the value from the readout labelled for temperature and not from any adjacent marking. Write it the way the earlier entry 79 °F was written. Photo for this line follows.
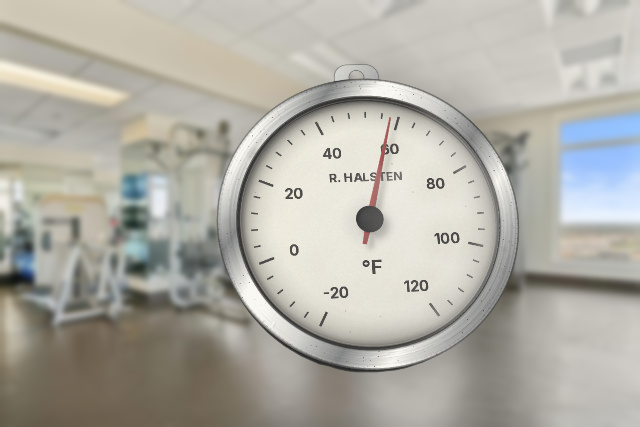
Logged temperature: 58 °F
